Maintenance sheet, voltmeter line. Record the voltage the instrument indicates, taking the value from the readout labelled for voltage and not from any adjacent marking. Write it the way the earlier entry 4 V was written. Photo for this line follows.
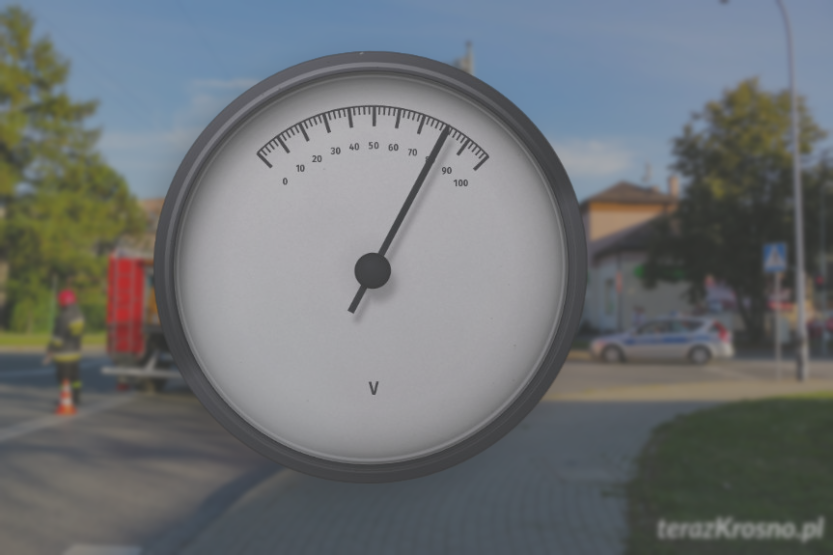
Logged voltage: 80 V
